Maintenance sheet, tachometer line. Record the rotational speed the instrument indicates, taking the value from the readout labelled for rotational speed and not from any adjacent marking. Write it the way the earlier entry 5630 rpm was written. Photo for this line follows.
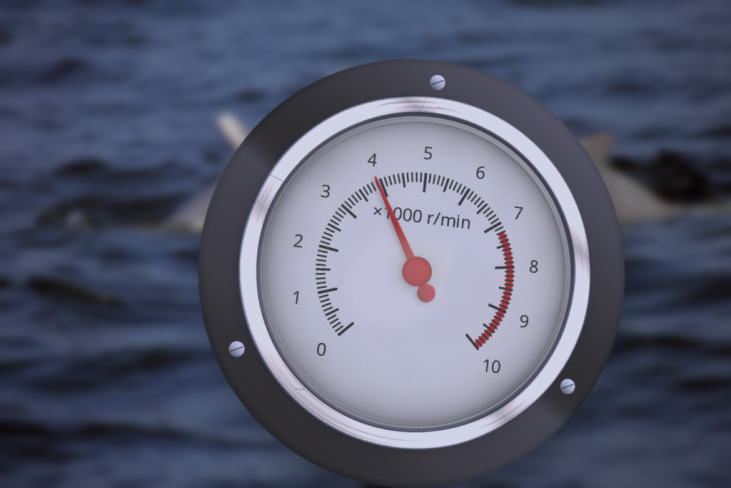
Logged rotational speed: 3900 rpm
